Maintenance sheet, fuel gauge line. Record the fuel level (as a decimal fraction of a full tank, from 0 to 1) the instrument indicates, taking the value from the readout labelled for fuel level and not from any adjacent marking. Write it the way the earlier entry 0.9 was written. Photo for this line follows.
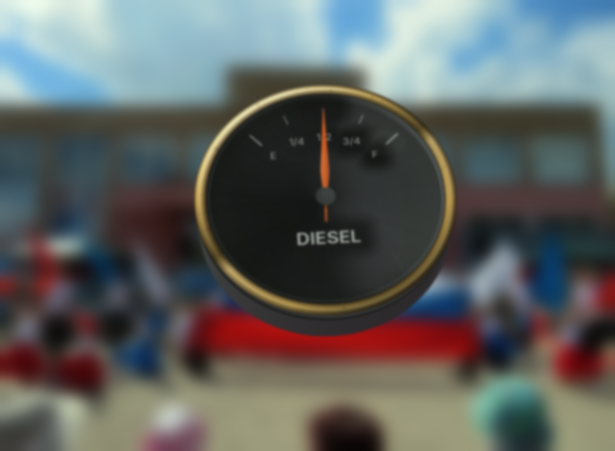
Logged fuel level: 0.5
